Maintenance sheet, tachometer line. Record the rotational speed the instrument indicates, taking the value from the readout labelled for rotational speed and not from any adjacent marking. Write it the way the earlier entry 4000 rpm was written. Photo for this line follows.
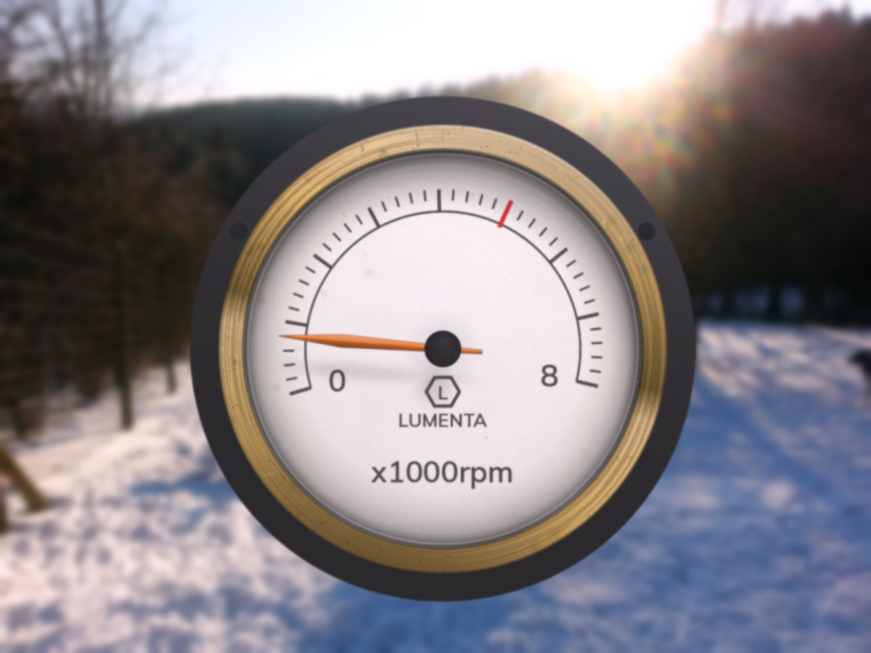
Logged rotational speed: 800 rpm
